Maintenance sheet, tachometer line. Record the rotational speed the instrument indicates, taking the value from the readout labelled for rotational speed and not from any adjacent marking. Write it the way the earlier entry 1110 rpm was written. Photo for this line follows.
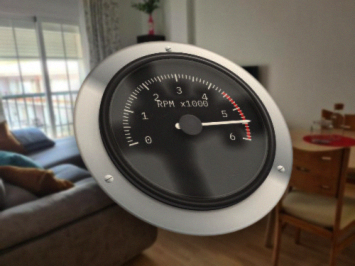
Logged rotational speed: 5500 rpm
